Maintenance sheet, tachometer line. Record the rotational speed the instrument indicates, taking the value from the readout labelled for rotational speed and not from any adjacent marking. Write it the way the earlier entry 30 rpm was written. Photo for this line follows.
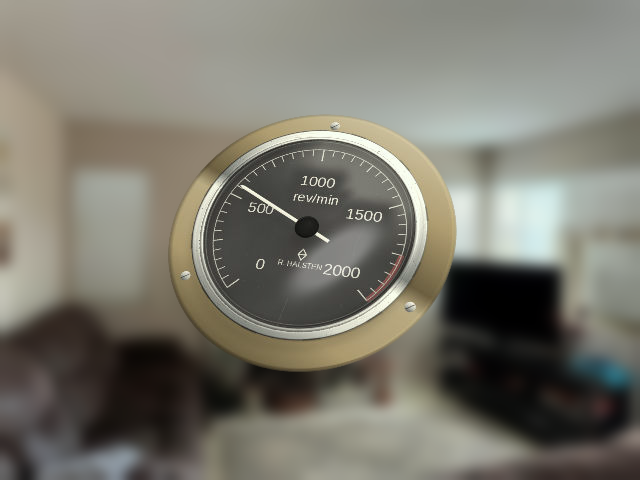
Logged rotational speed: 550 rpm
